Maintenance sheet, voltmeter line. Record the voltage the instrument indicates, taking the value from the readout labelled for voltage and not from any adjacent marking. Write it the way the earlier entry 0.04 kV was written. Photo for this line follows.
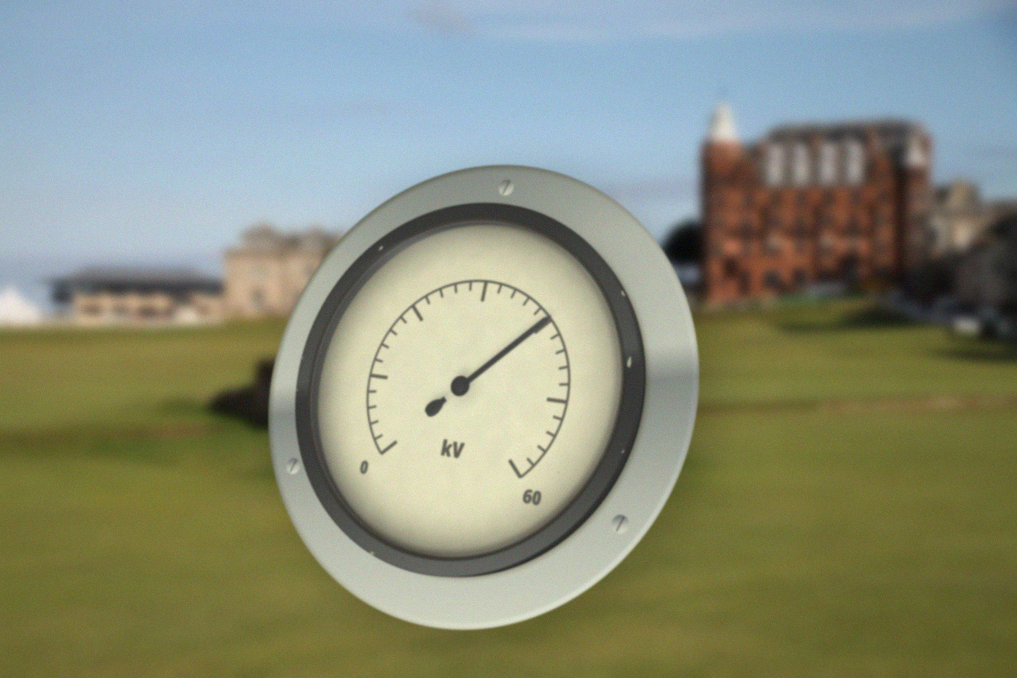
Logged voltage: 40 kV
